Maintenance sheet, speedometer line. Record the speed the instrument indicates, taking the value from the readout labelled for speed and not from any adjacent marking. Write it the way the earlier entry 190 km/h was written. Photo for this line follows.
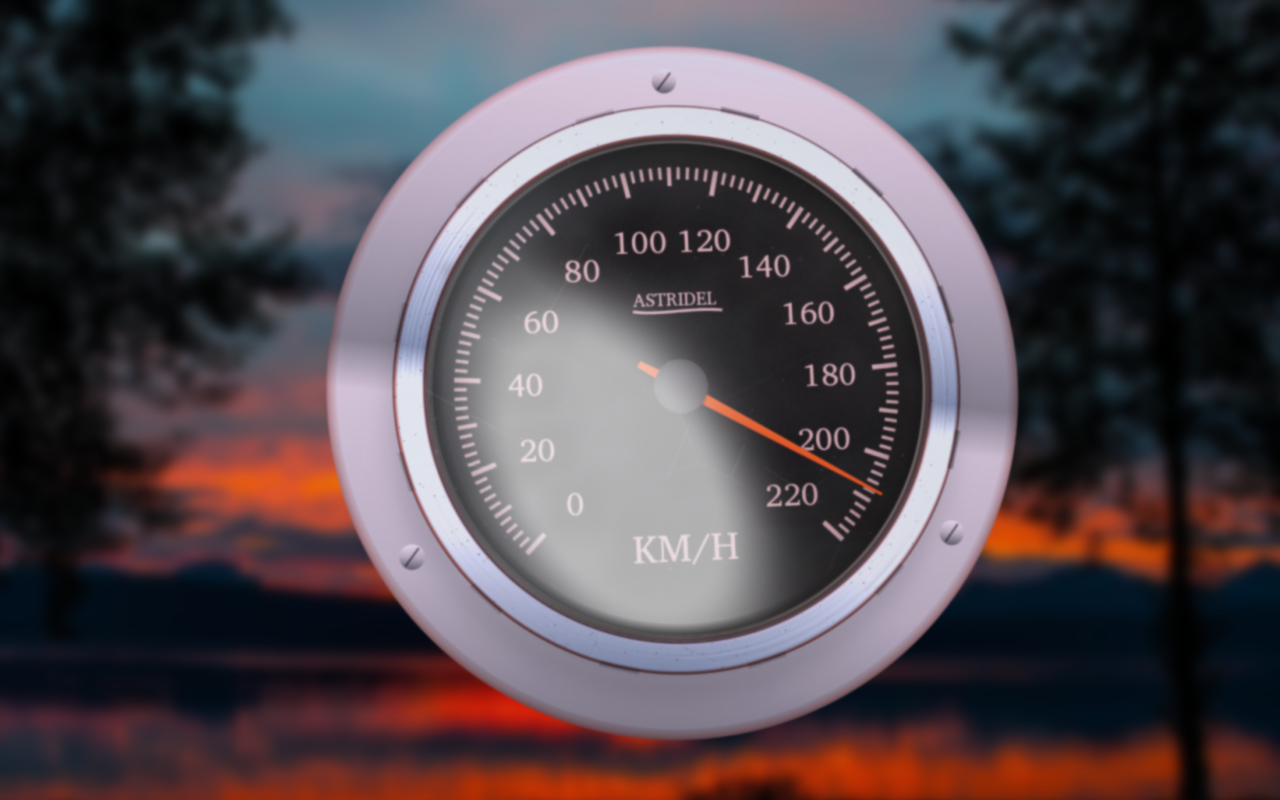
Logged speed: 208 km/h
